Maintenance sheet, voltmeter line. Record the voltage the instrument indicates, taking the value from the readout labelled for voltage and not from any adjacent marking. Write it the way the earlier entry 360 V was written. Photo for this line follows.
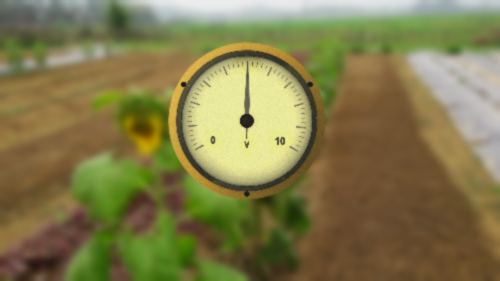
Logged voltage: 5 V
